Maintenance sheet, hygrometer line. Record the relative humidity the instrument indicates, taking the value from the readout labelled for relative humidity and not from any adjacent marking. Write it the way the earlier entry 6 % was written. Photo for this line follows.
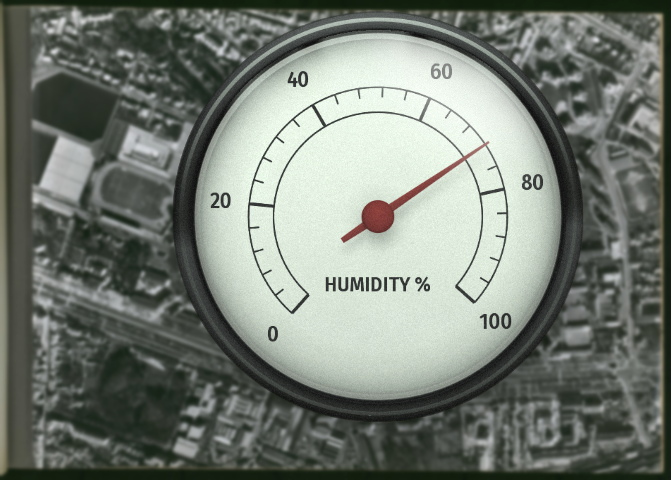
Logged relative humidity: 72 %
